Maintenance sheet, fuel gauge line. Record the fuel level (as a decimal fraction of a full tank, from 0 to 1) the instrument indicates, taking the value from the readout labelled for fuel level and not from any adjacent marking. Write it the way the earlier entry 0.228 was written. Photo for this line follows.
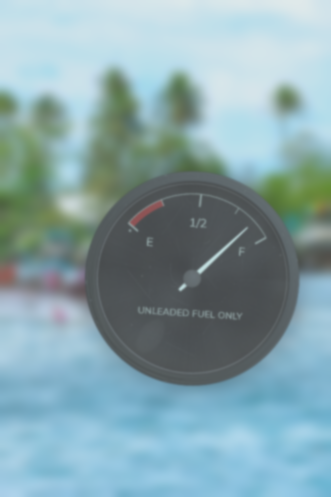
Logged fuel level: 0.875
